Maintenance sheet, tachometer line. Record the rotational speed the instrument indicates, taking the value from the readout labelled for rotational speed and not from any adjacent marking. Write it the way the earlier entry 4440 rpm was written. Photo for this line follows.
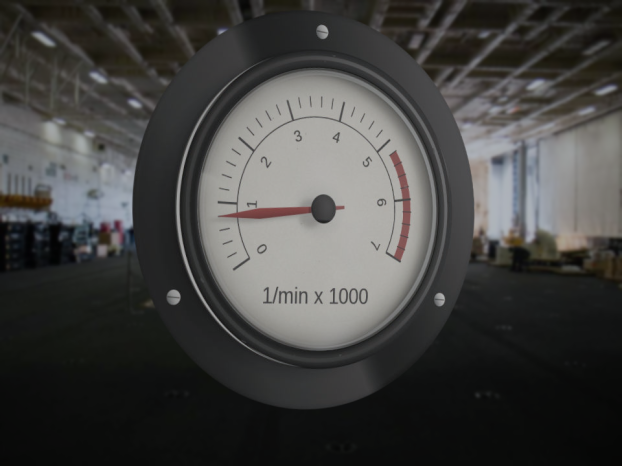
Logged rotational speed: 800 rpm
